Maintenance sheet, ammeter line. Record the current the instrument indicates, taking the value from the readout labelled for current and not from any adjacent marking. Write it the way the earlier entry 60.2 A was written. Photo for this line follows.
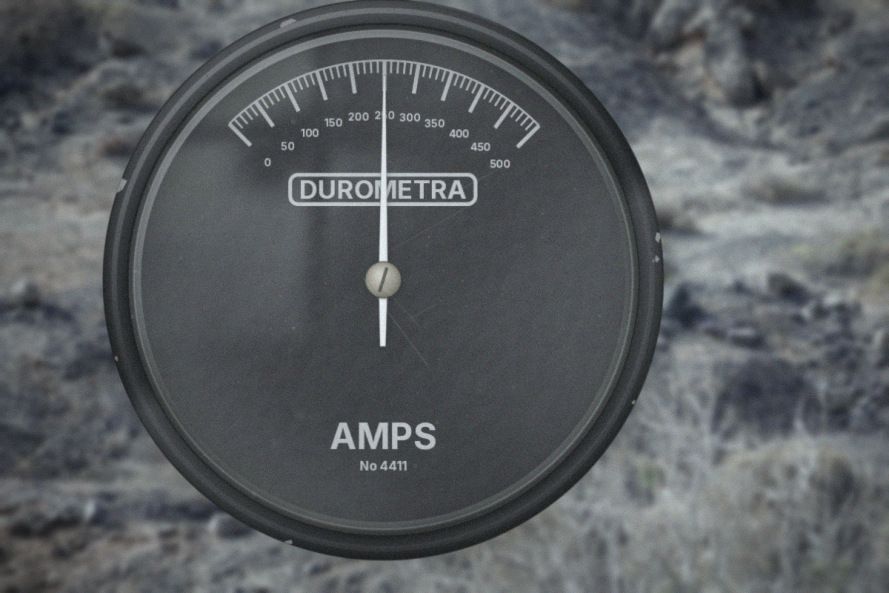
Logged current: 250 A
